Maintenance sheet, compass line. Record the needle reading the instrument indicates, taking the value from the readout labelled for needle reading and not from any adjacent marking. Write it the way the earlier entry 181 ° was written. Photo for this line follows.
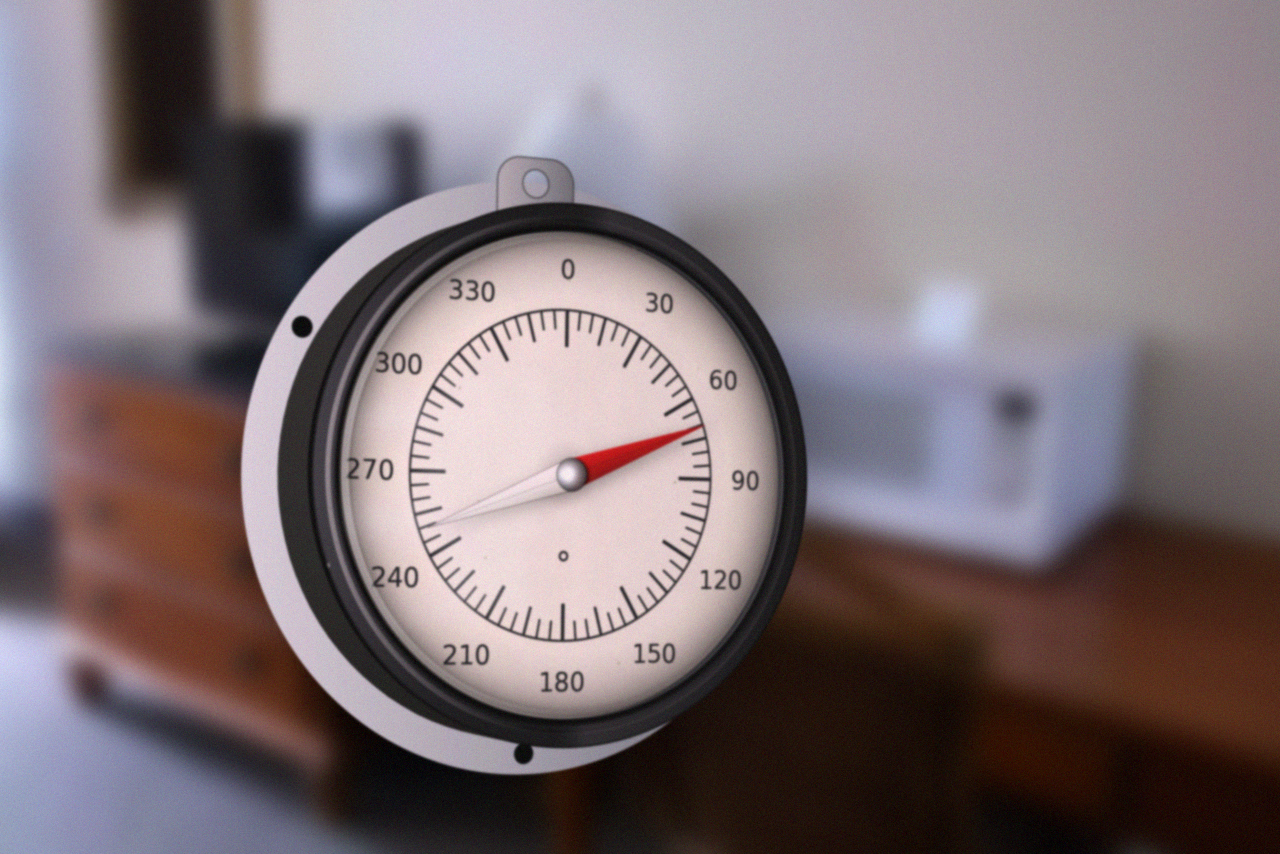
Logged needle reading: 70 °
